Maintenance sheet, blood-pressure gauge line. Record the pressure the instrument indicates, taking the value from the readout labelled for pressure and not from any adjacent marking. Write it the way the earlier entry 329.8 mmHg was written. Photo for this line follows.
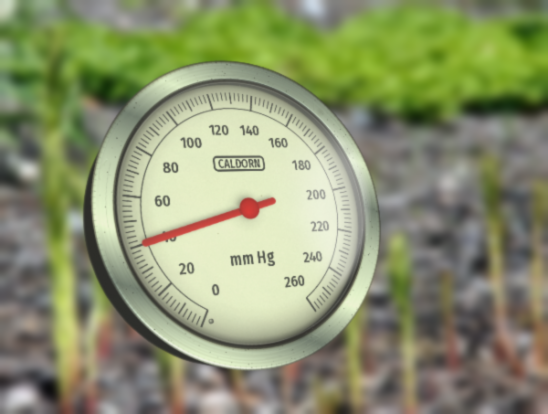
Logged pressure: 40 mmHg
